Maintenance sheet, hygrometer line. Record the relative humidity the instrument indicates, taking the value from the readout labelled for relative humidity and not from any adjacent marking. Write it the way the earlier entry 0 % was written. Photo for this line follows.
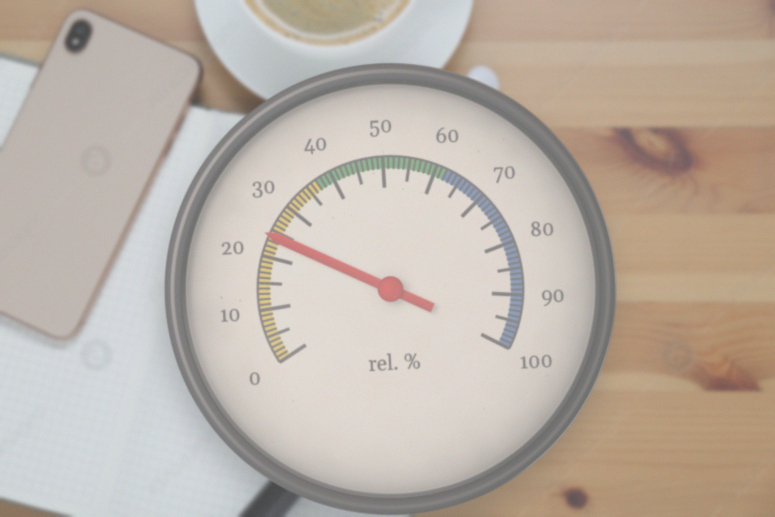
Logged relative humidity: 24 %
